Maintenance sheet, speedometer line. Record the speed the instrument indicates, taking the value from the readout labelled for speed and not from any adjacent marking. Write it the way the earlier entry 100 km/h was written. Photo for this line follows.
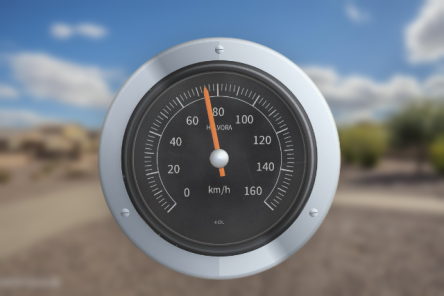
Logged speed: 74 km/h
